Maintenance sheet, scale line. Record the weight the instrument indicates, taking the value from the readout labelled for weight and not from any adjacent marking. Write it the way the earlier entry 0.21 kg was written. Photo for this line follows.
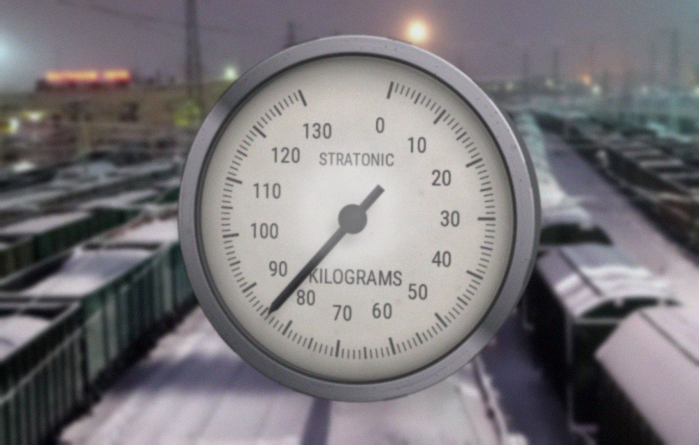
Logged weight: 84 kg
